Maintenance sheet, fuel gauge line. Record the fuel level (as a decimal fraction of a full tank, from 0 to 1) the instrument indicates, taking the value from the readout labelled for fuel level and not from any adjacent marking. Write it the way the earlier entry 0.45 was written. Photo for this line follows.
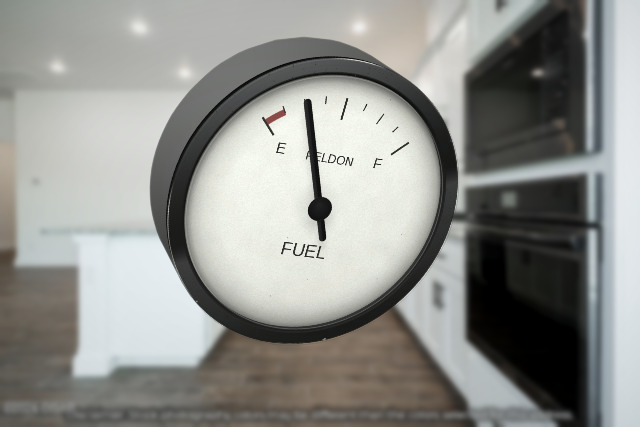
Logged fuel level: 0.25
